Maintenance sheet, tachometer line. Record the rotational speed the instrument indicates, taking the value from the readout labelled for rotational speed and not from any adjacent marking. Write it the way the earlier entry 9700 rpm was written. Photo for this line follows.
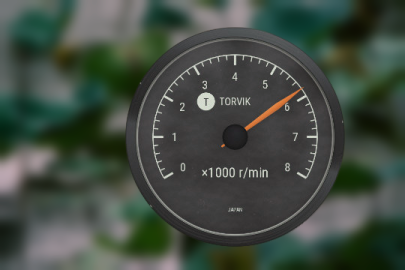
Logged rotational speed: 5800 rpm
